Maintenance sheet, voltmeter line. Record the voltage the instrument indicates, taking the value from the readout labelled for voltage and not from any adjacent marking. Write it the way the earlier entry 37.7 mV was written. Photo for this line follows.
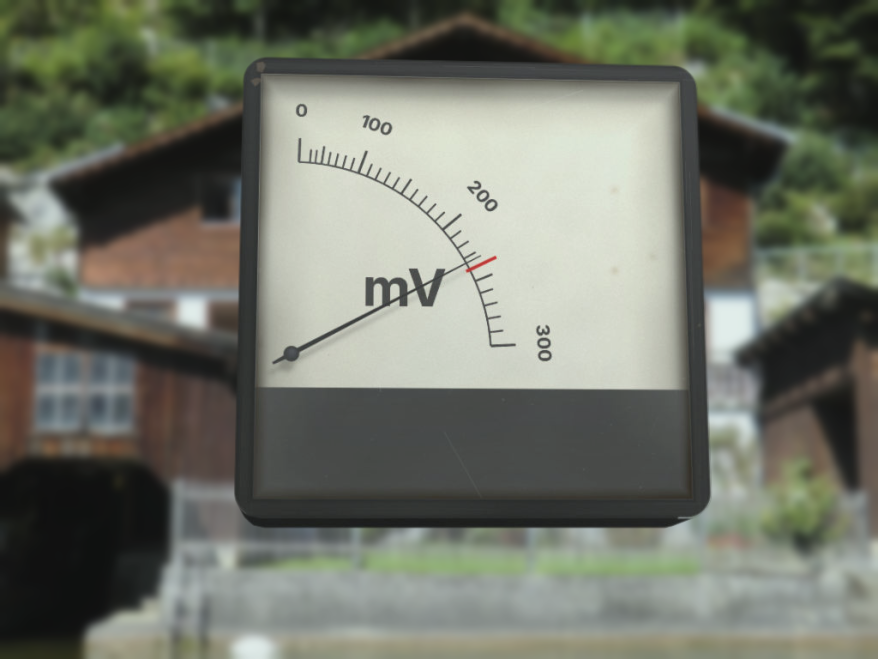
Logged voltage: 235 mV
